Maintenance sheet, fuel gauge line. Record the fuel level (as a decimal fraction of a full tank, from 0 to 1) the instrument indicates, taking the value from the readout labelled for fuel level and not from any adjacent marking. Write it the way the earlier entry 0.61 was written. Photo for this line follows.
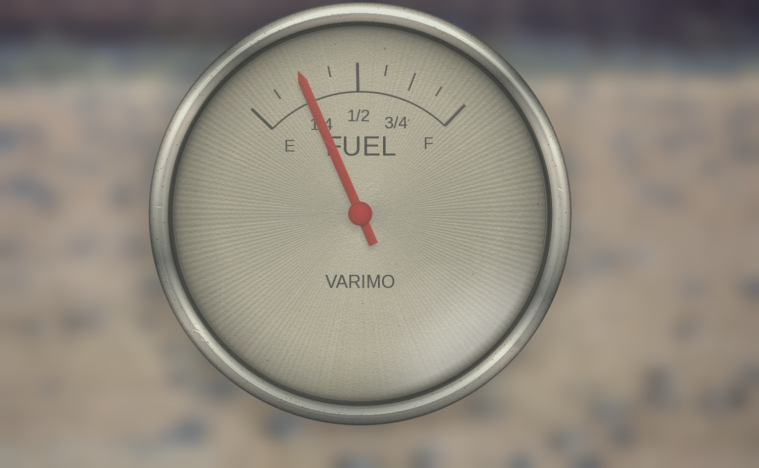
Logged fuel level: 0.25
